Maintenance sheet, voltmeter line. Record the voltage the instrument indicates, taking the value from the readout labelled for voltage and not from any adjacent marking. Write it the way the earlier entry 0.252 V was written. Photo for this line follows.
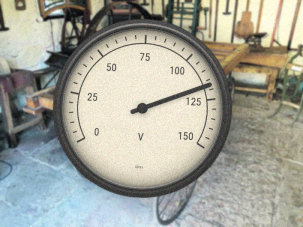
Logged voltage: 117.5 V
